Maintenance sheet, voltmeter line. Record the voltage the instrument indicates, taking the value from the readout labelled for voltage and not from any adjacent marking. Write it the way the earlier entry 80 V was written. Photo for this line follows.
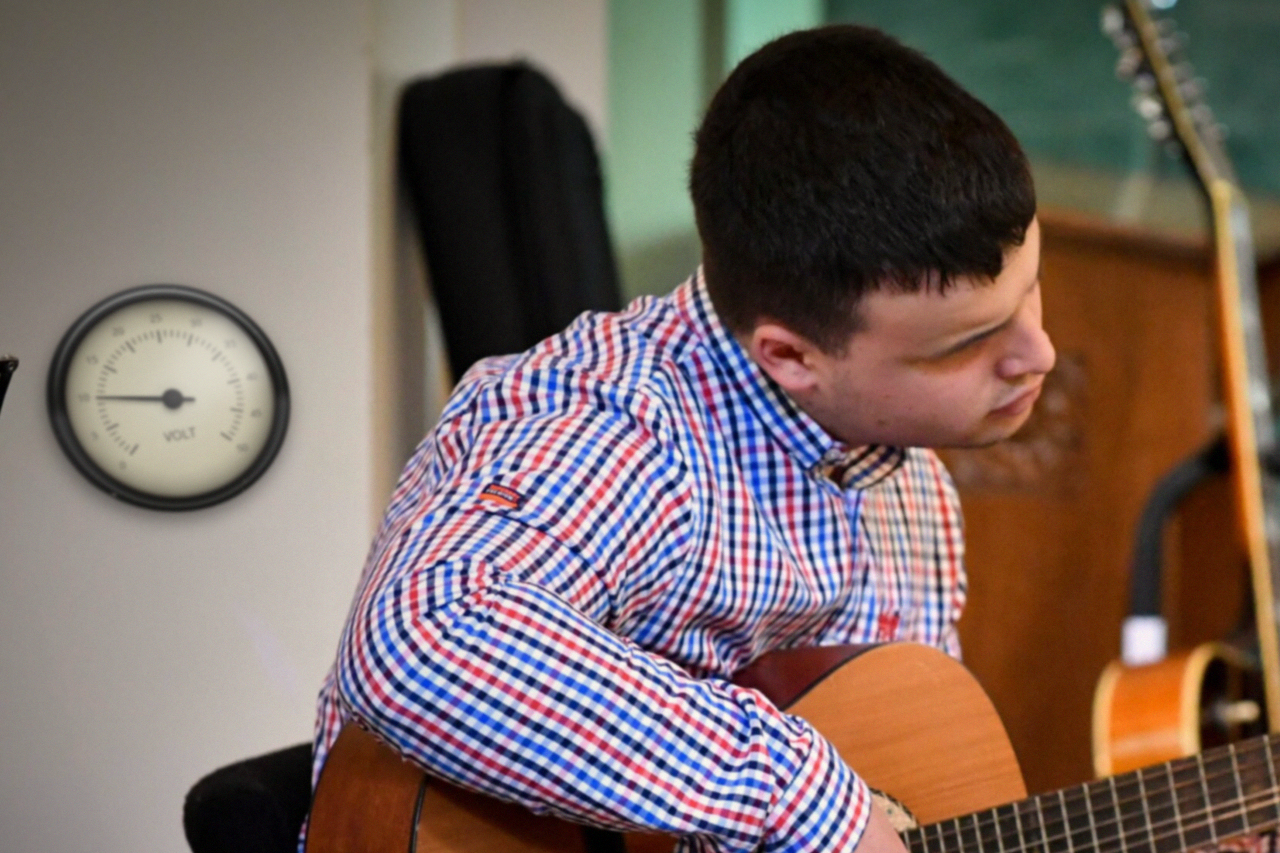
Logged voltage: 10 V
